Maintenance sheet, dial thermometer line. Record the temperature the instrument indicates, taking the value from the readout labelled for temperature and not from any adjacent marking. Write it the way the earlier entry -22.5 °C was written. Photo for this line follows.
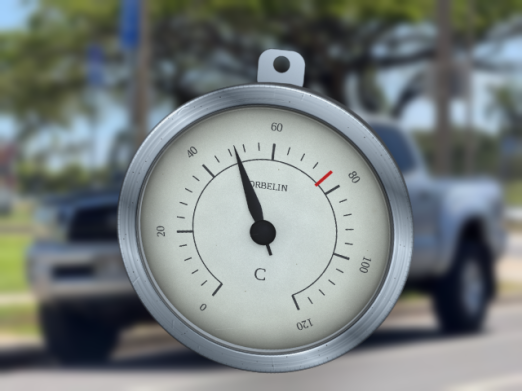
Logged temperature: 50 °C
